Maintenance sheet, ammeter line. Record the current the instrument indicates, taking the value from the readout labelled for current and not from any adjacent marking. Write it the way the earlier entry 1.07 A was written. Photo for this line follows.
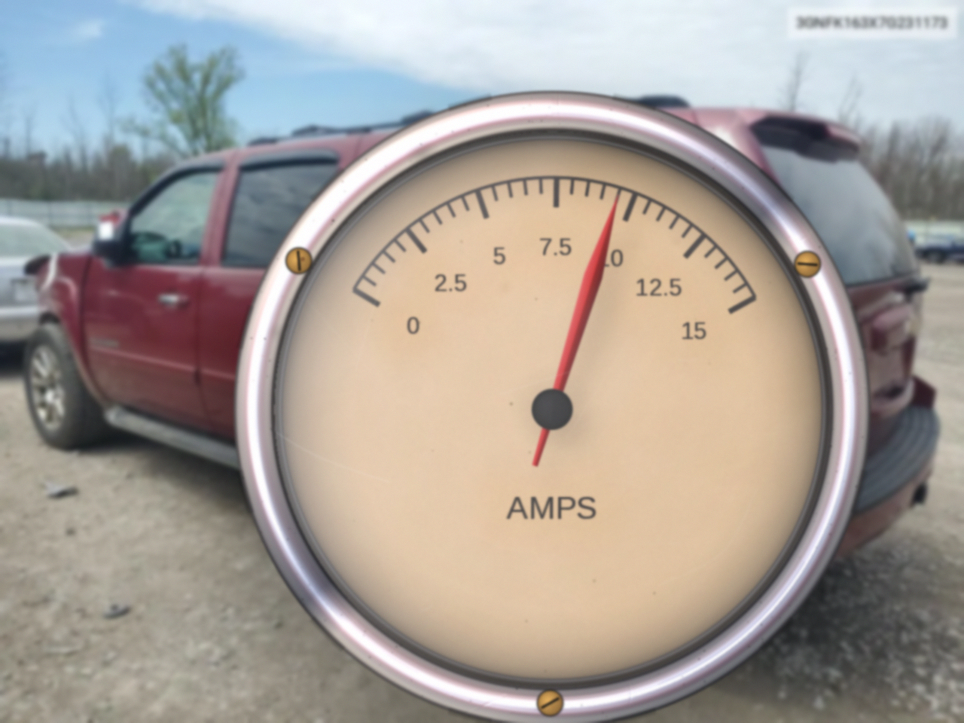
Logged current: 9.5 A
